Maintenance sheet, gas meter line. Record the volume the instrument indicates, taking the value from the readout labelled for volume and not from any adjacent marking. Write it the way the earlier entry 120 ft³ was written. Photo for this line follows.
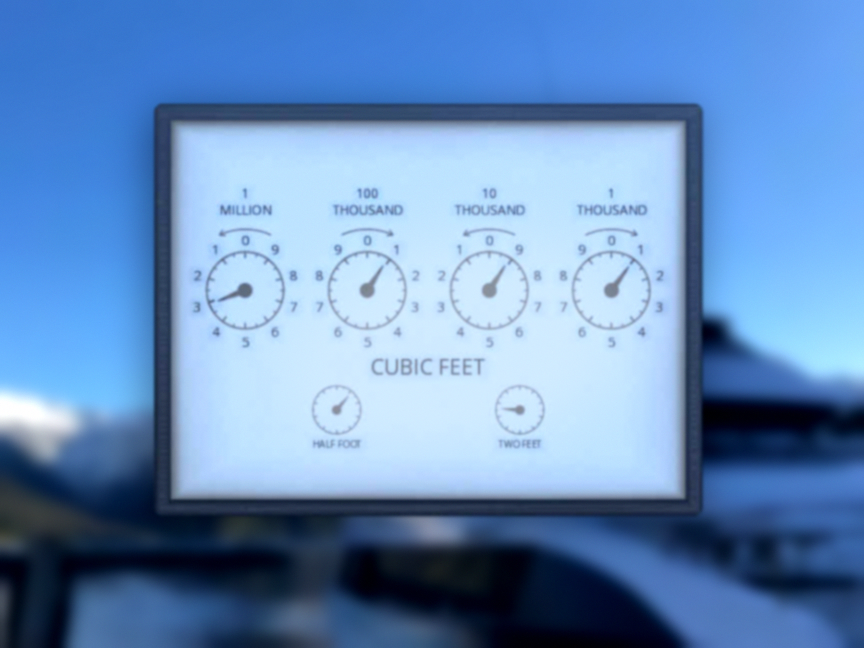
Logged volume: 309100 ft³
